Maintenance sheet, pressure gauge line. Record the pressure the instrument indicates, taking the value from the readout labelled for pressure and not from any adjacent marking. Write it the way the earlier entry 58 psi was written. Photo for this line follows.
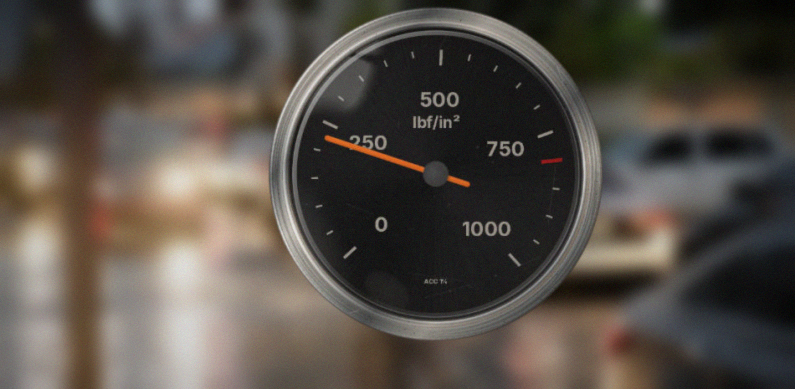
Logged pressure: 225 psi
